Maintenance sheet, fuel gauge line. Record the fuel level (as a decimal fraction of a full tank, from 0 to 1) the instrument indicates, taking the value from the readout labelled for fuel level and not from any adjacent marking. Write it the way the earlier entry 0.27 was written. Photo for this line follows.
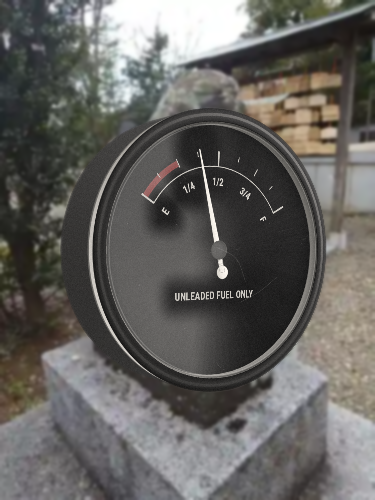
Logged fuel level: 0.375
